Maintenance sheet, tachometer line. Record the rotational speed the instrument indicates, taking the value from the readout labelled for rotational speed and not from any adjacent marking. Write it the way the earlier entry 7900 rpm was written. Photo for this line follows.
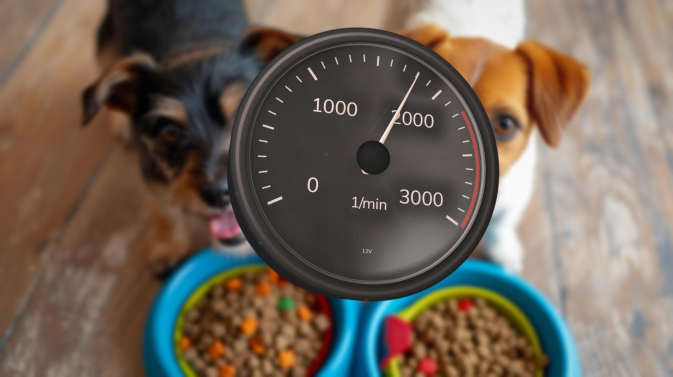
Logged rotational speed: 1800 rpm
